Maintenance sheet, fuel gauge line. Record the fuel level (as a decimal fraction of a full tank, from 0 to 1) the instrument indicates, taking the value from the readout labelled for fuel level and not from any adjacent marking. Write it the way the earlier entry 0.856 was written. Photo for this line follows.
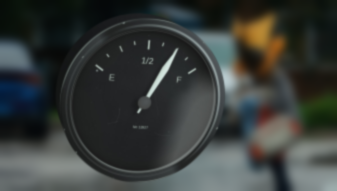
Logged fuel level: 0.75
